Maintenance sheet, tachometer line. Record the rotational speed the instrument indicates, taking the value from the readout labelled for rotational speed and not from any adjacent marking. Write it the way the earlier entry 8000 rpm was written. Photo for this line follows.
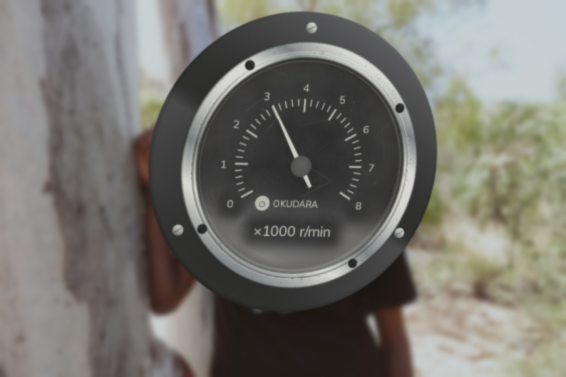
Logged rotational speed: 3000 rpm
